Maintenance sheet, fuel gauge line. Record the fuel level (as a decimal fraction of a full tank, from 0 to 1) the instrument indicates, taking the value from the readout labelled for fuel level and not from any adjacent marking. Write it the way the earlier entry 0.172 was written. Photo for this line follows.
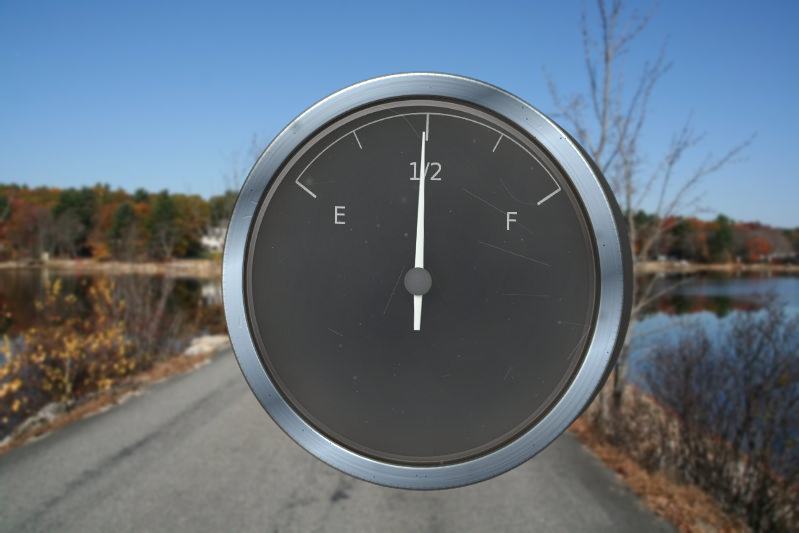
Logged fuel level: 0.5
